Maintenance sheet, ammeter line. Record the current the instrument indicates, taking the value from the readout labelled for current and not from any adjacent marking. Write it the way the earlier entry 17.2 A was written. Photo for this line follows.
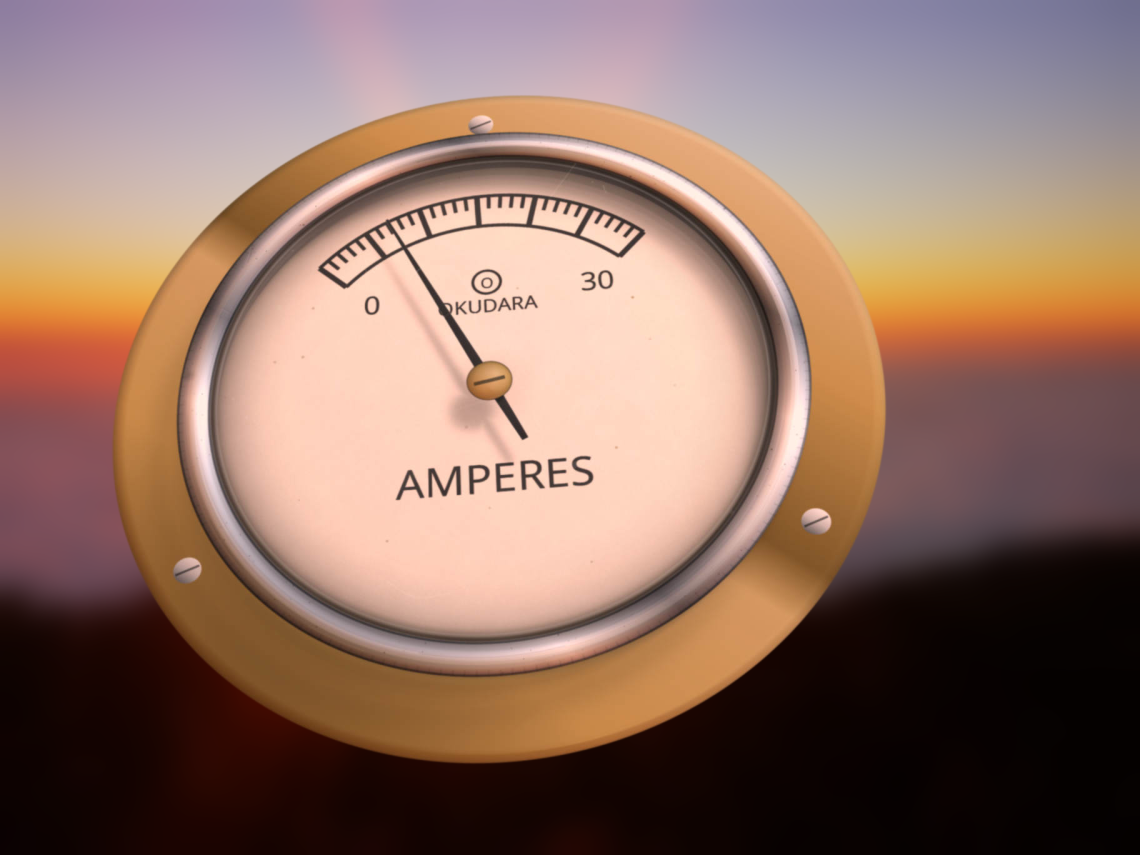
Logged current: 7 A
